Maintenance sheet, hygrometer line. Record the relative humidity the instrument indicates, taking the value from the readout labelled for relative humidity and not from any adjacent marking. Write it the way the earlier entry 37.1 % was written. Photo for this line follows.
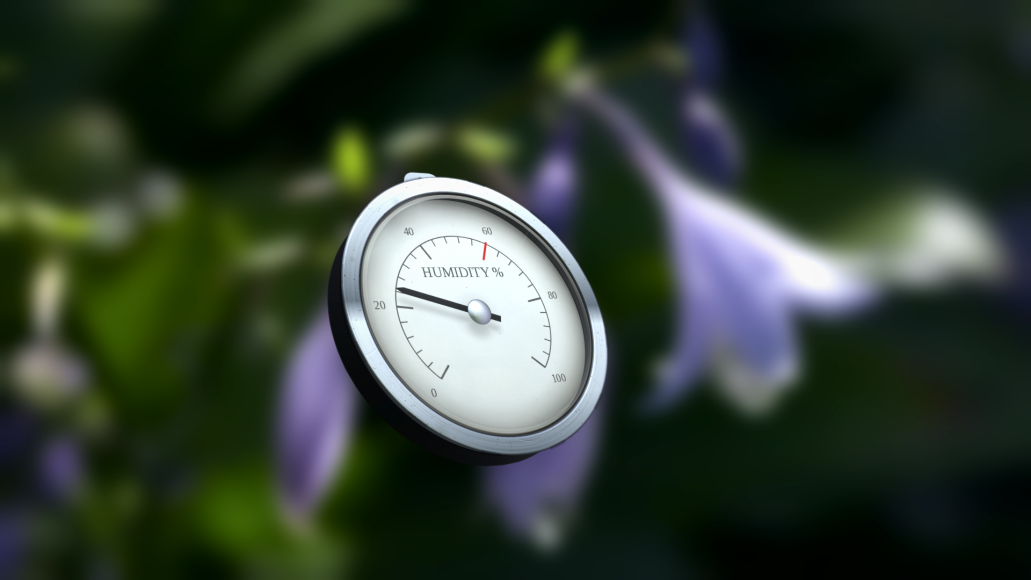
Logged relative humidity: 24 %
